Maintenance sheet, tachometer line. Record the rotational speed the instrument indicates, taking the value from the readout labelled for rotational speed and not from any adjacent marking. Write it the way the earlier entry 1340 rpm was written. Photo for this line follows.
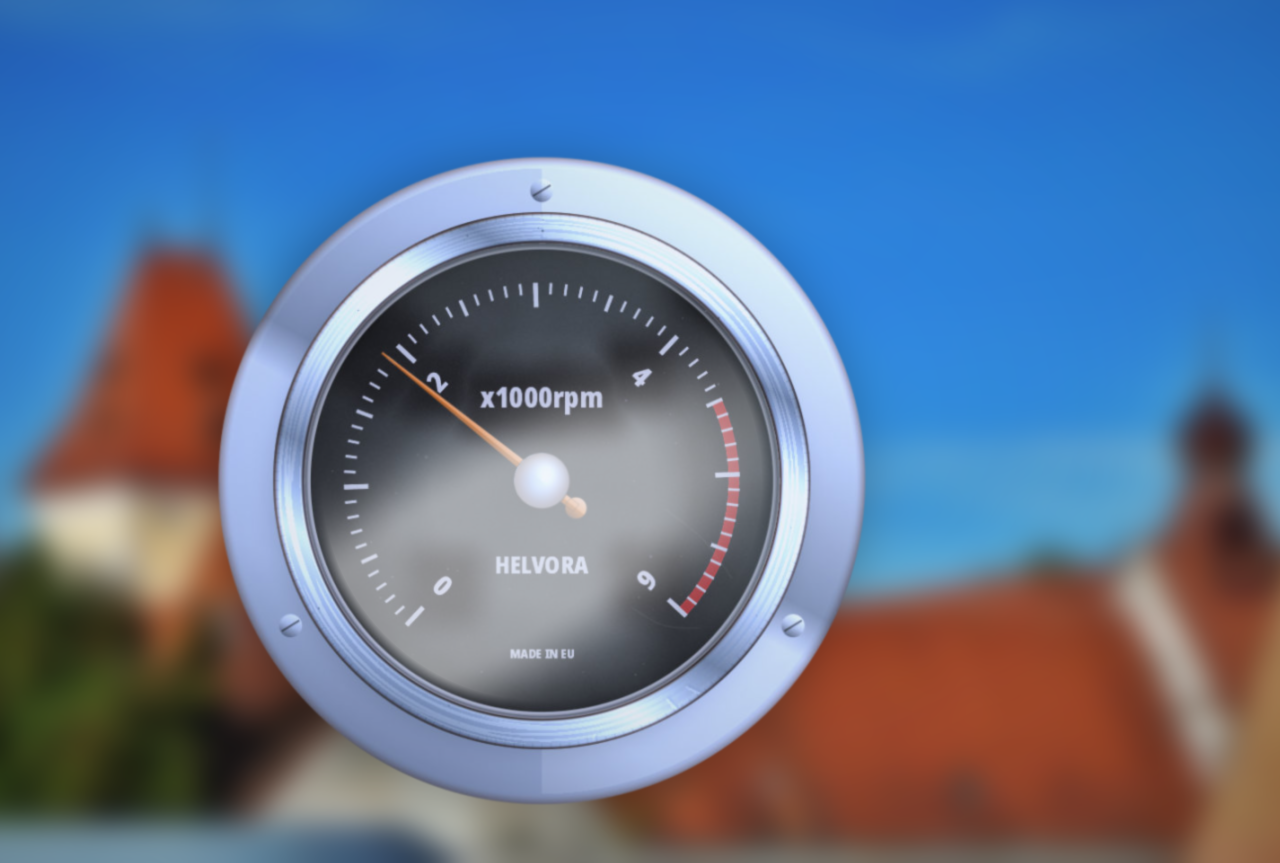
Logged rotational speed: 1900 rpm
